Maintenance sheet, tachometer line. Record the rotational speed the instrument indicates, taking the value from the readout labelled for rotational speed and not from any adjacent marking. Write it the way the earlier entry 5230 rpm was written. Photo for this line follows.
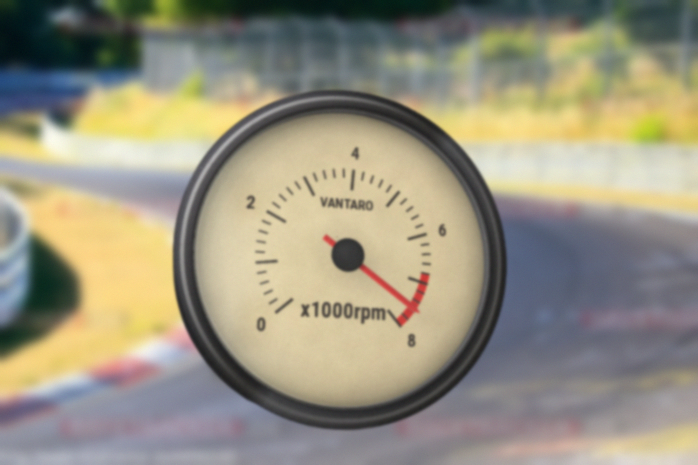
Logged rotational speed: 7600 rpm
